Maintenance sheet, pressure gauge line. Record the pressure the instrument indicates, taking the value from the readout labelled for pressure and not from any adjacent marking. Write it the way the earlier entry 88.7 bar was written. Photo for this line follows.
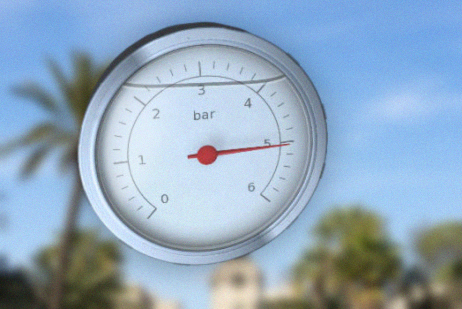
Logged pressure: 5 bar
